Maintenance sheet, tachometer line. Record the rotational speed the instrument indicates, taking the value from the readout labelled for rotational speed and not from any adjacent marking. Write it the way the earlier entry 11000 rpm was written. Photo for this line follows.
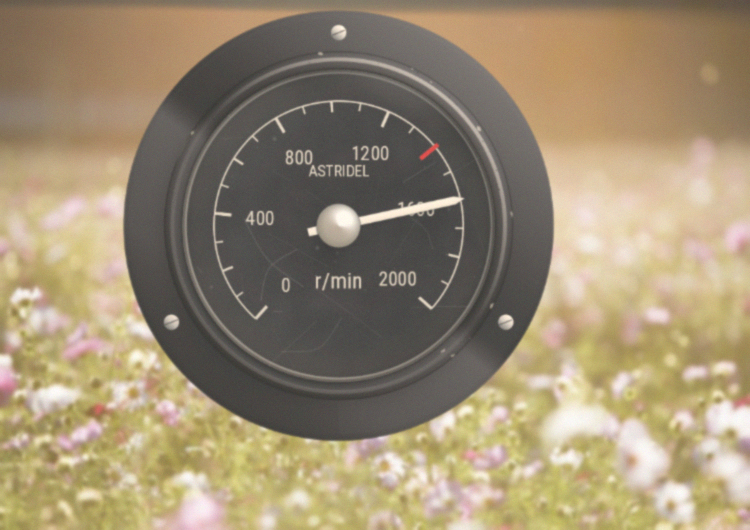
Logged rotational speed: 1600 rpm
